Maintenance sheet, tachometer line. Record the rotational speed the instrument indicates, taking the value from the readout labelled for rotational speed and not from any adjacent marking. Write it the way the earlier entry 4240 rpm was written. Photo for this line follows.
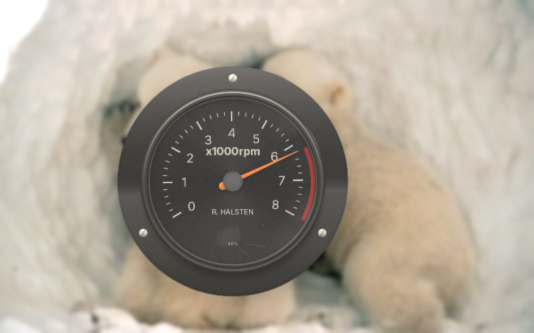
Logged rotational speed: 6200 rpm
